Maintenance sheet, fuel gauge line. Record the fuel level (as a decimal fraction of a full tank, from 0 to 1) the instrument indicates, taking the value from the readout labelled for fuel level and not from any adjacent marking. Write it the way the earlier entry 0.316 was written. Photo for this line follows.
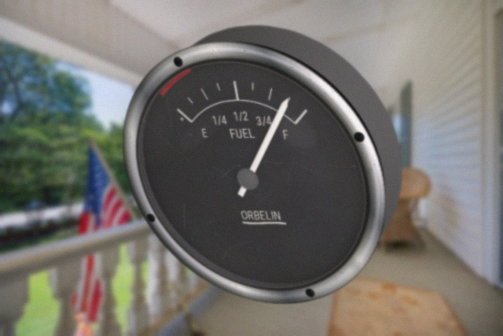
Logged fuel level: 0.875
